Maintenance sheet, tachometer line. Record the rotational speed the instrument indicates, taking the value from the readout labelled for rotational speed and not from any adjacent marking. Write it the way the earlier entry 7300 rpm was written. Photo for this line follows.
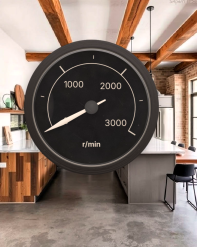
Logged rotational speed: 0 rpm
